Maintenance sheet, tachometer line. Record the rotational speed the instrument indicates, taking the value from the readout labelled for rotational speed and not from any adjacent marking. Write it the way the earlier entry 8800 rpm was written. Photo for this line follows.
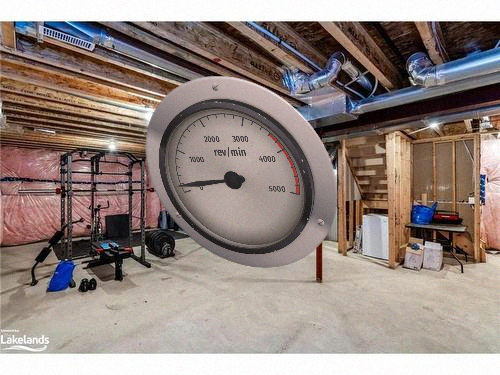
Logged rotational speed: 200 rpm
